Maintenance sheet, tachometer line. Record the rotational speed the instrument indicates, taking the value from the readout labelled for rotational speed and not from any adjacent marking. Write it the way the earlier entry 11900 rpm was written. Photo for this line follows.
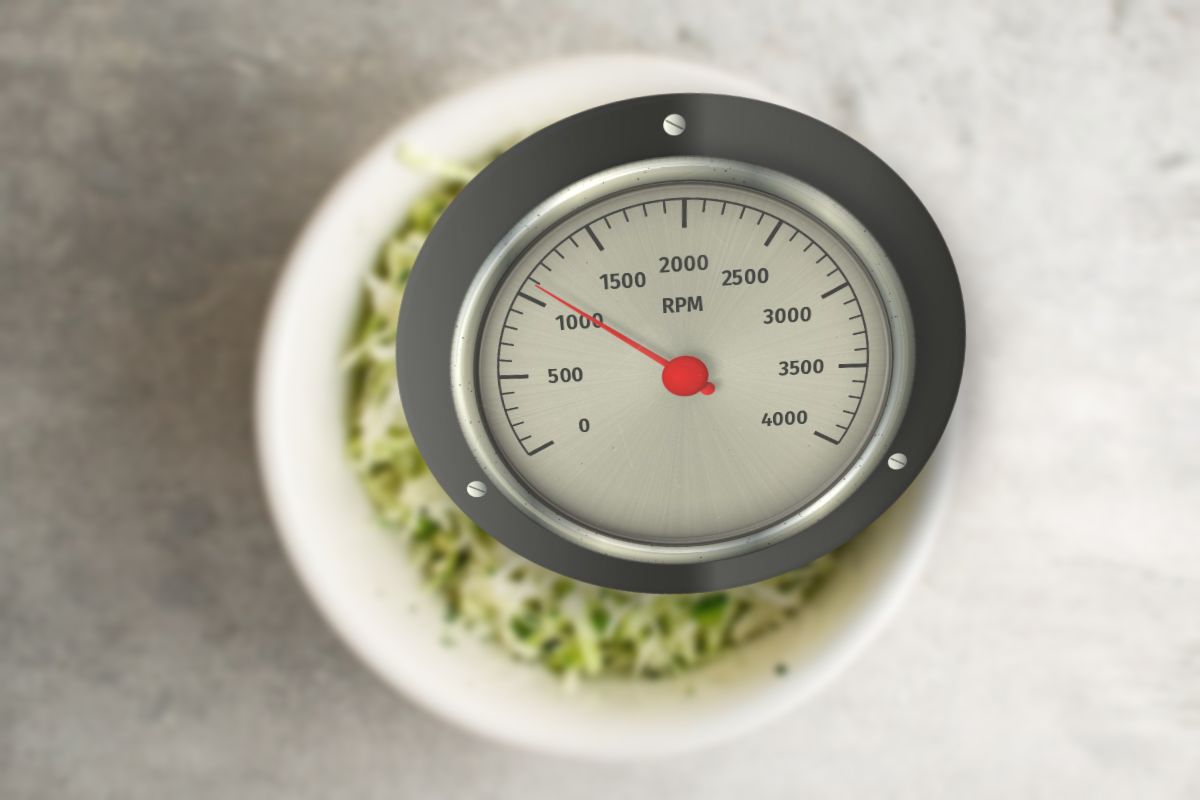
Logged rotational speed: 1100 rpm
